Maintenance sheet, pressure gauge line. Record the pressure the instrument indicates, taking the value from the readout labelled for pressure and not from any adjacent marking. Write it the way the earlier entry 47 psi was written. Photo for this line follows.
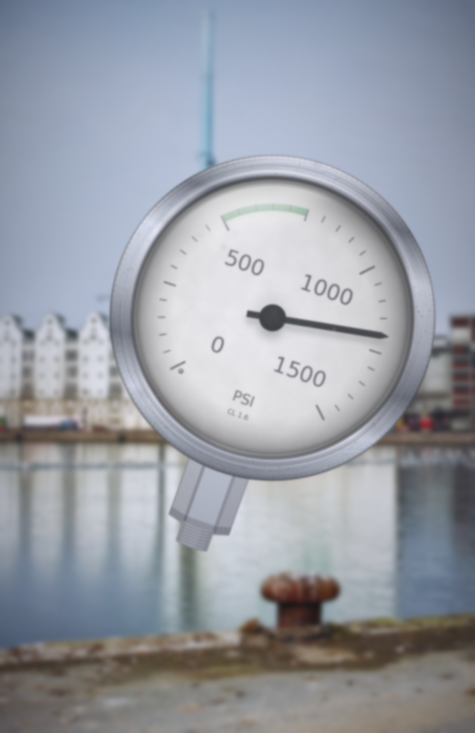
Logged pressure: 1200 psi
